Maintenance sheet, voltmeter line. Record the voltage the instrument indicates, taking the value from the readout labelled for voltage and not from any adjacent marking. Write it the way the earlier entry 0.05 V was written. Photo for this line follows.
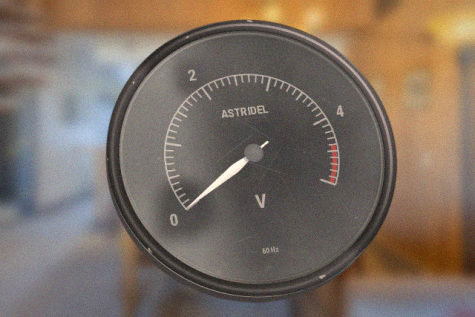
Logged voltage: 0 V
